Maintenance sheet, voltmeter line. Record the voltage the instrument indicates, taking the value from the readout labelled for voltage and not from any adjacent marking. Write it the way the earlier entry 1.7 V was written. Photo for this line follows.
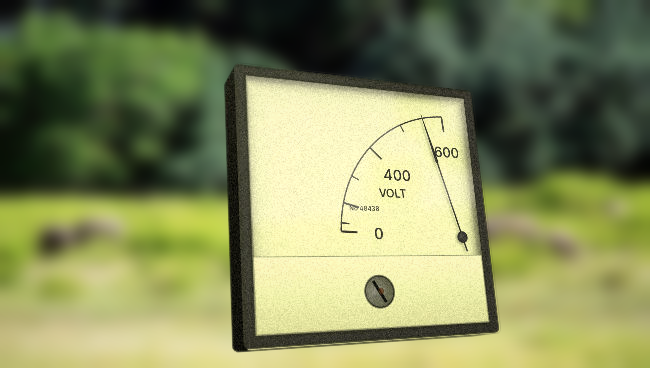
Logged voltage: 550 V
